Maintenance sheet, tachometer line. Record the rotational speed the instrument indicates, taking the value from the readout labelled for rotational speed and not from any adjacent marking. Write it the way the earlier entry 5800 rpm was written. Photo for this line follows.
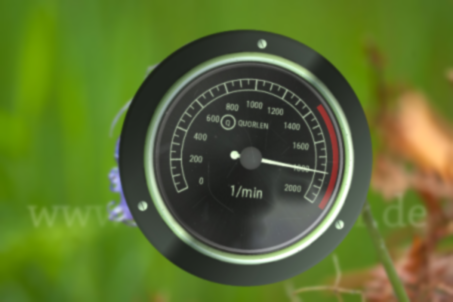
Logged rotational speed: 1800 rpm
